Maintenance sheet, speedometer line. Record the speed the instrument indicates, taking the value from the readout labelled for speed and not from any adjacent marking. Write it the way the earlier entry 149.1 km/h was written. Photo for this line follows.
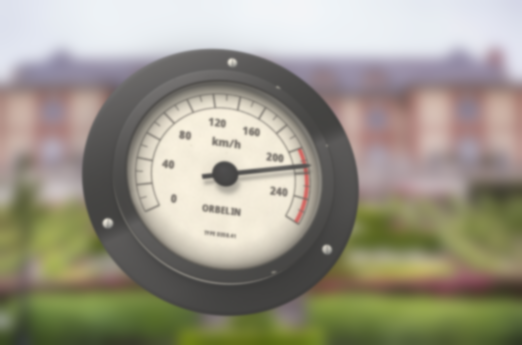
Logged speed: 215 km/h
